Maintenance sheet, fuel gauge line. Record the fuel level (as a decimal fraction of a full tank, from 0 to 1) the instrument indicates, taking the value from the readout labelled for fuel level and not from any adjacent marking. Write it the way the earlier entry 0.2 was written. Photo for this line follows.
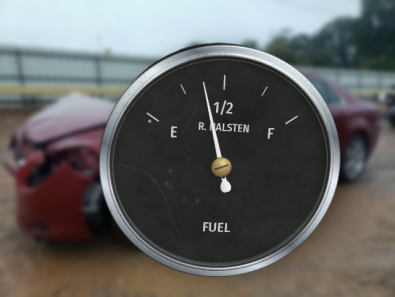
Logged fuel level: 0.375
